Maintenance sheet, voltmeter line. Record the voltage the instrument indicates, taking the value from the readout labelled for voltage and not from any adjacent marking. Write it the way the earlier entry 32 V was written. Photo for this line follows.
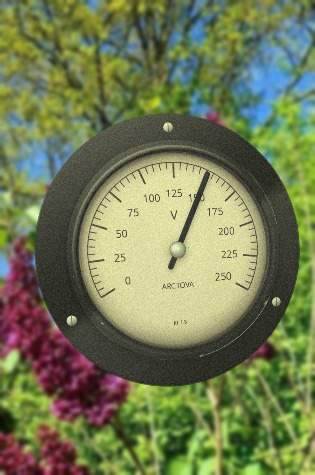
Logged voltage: 150 V
